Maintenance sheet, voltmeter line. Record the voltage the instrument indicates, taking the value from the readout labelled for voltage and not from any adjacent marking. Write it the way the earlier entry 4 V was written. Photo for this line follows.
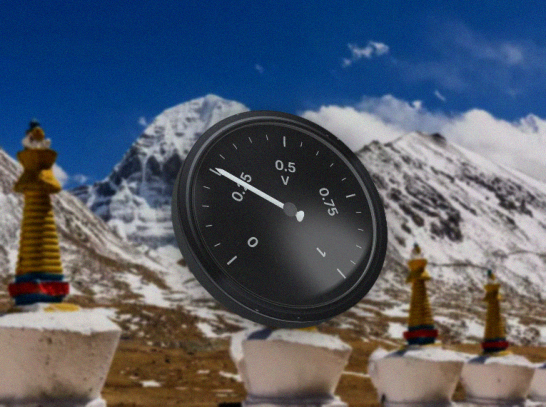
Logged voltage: 0.25 V
